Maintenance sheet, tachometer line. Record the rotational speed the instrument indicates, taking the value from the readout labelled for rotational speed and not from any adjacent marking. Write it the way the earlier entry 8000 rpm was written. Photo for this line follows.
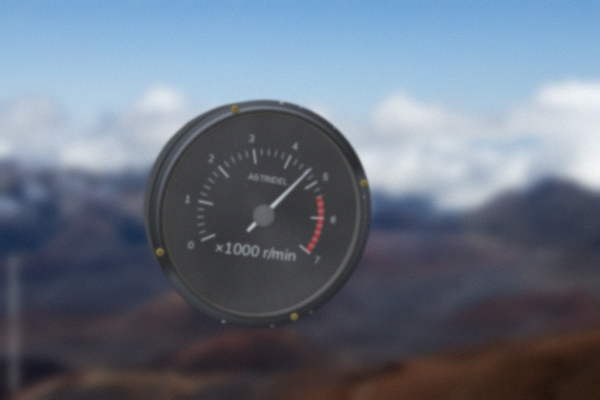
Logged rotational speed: 4600 rpm
